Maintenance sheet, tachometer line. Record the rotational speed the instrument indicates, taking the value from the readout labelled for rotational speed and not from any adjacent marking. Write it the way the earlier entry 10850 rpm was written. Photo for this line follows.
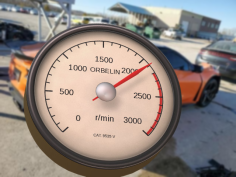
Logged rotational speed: 2100 rpm
